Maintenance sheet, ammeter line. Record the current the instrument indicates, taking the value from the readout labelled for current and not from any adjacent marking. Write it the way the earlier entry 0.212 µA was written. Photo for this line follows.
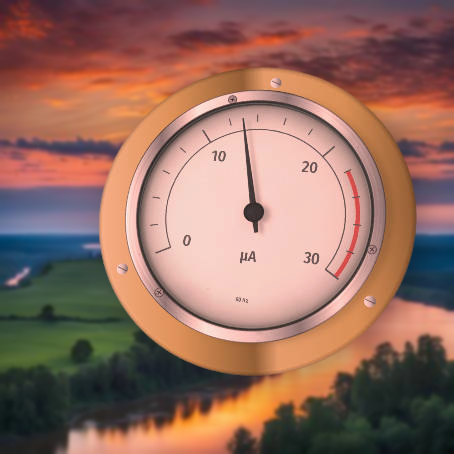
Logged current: 13 µA
